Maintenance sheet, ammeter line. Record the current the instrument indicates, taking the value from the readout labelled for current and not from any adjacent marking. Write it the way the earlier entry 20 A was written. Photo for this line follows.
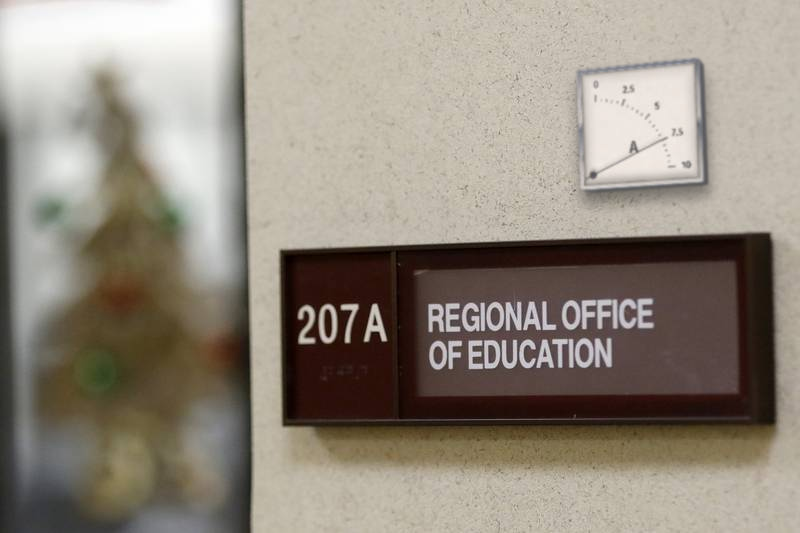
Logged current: 7.5 A
